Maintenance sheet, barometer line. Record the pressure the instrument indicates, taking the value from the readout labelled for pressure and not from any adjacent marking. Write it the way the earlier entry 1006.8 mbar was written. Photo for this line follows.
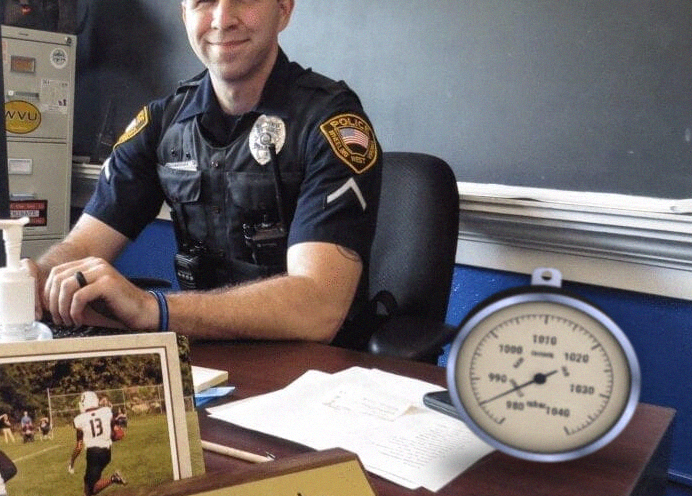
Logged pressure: 985 mbar
